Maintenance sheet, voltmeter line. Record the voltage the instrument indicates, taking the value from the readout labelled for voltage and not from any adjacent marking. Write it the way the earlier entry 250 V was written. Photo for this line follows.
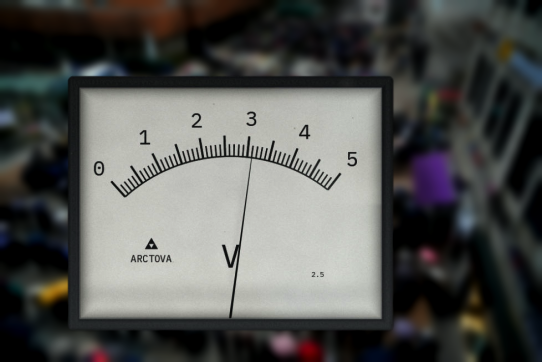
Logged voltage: 3.1 V
